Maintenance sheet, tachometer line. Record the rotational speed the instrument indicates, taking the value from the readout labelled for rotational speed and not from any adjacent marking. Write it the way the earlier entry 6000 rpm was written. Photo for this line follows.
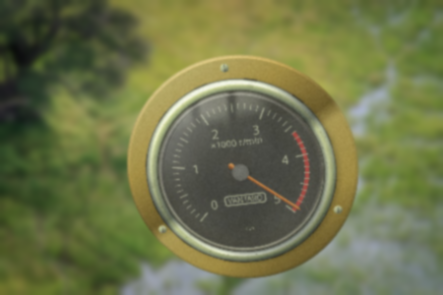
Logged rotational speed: 4900 rpm
